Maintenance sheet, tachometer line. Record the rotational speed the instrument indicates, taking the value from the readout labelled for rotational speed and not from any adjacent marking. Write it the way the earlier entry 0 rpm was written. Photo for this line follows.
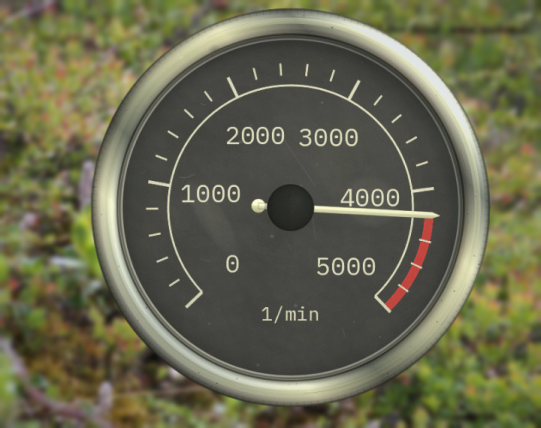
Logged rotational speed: 4200 rpm
